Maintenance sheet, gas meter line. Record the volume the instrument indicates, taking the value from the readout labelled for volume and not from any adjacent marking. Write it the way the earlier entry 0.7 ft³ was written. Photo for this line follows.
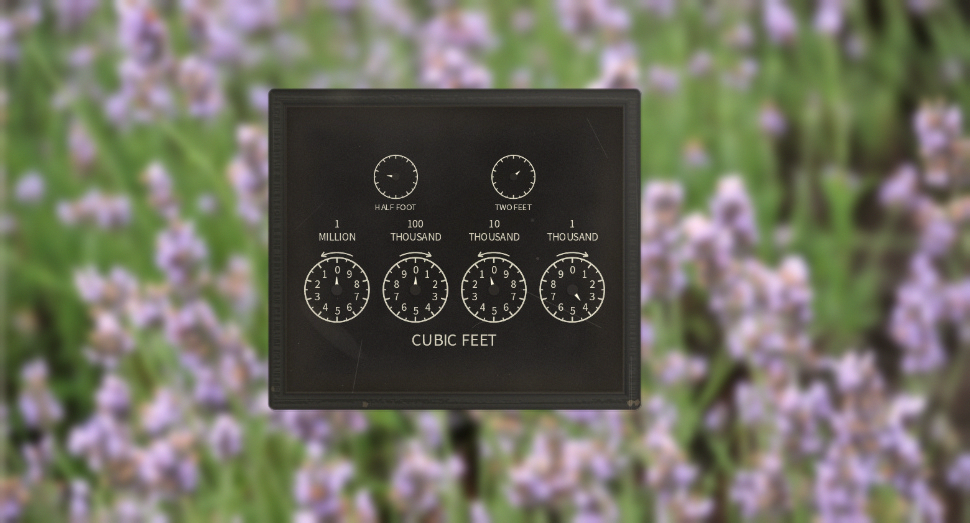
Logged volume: 400 ft³
